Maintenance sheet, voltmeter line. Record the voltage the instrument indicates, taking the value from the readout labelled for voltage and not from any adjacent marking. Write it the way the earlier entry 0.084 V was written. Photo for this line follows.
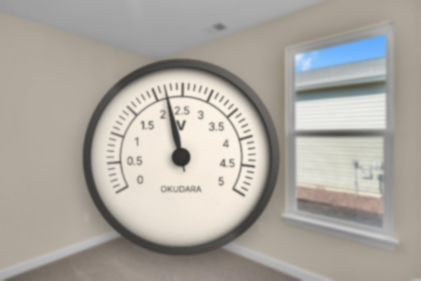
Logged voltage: 2.2 V
